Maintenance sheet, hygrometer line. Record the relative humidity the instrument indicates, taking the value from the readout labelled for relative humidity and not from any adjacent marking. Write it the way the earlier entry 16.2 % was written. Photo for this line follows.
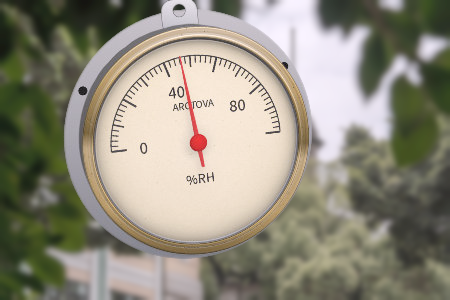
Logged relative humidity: 46 %
